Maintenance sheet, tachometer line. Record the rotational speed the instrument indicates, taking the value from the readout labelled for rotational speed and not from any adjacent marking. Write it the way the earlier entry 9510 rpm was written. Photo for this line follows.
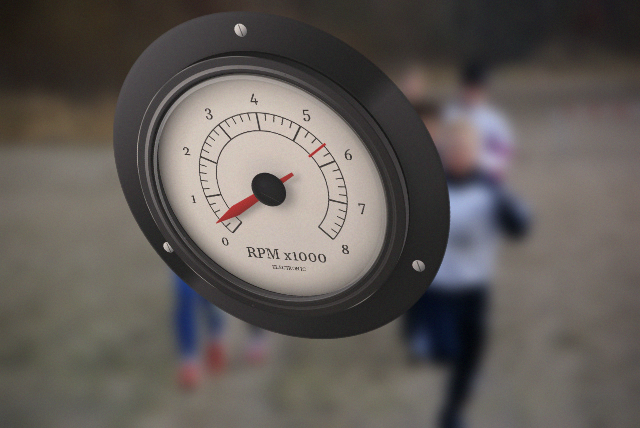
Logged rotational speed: 400 rpm
